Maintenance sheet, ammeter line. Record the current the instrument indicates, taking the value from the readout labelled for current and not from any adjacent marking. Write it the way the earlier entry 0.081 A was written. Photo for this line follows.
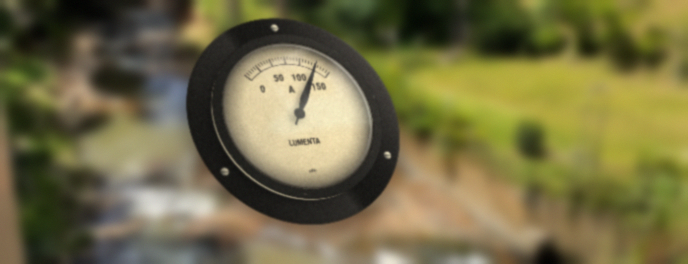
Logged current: 125 A
